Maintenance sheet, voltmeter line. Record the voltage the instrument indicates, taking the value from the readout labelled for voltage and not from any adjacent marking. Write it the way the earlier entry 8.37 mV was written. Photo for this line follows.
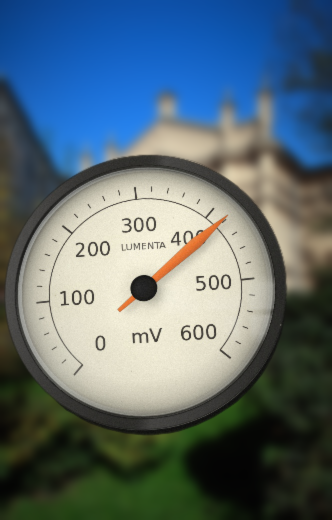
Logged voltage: 420 mV
